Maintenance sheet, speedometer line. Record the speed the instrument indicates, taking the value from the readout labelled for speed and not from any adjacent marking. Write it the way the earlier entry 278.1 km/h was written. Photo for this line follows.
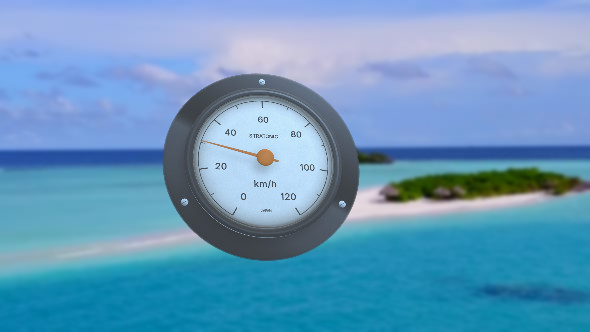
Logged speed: 30 km/h
